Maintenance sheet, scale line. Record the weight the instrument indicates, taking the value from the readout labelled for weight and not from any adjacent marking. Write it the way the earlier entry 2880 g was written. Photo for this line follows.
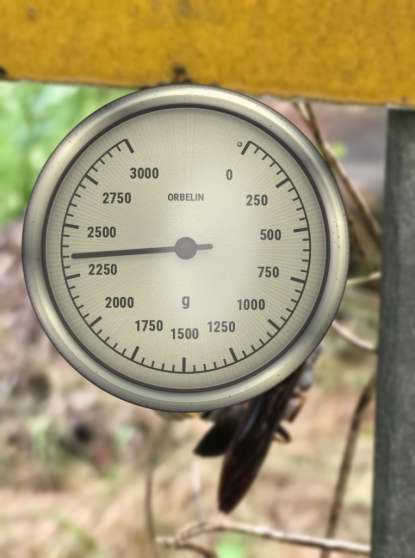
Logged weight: 2350 g
